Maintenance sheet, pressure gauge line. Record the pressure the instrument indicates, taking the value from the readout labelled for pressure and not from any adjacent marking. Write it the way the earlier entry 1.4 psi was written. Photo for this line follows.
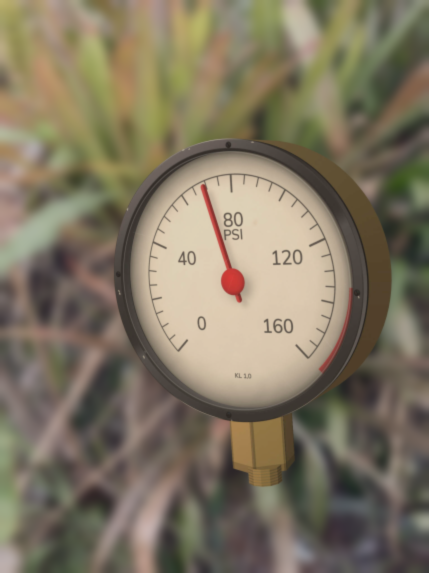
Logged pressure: 70 psi
